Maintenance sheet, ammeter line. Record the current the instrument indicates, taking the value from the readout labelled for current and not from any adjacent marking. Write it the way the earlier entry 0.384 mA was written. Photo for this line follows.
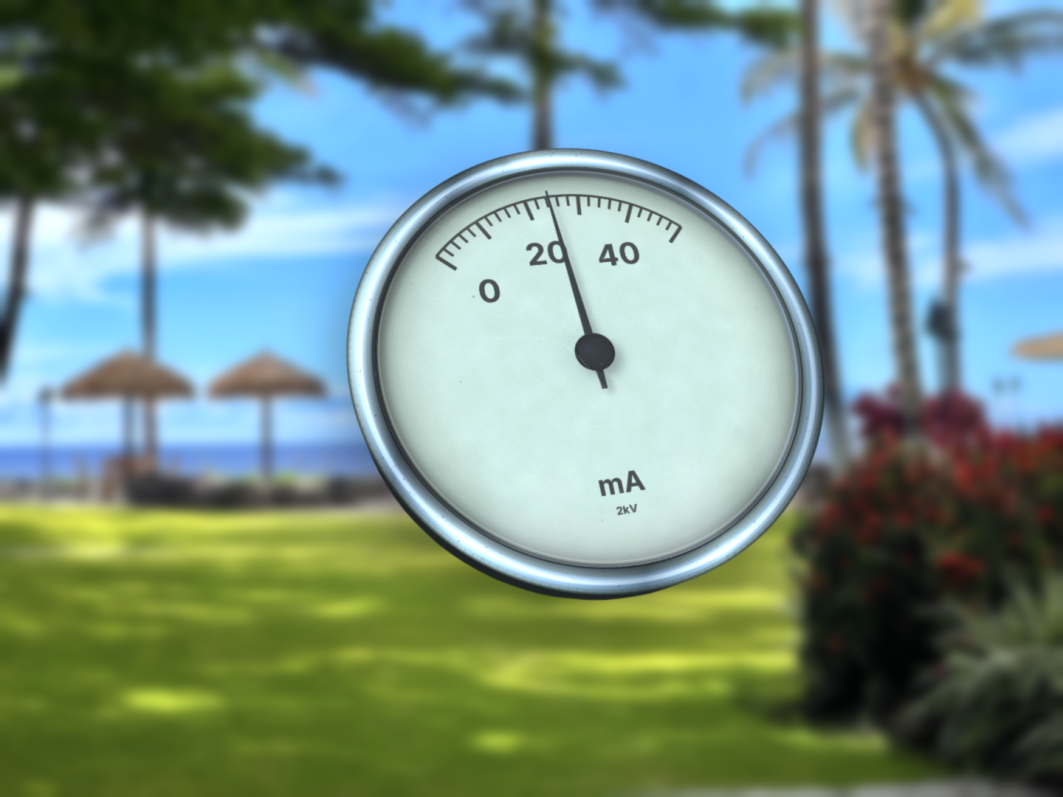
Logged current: 24 mA
